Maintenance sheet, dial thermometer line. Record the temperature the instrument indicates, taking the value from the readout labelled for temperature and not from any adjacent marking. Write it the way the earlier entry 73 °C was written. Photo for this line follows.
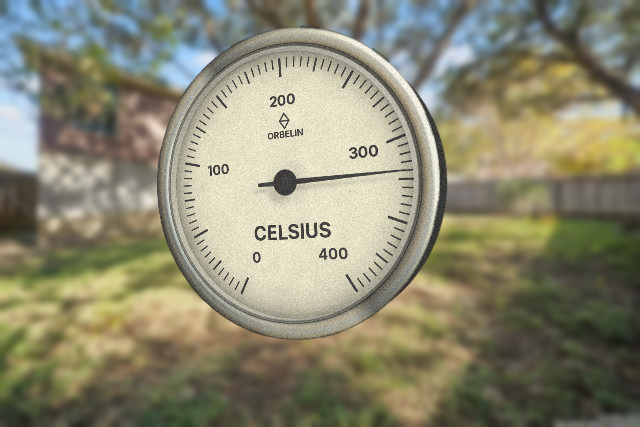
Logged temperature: 320 °C
